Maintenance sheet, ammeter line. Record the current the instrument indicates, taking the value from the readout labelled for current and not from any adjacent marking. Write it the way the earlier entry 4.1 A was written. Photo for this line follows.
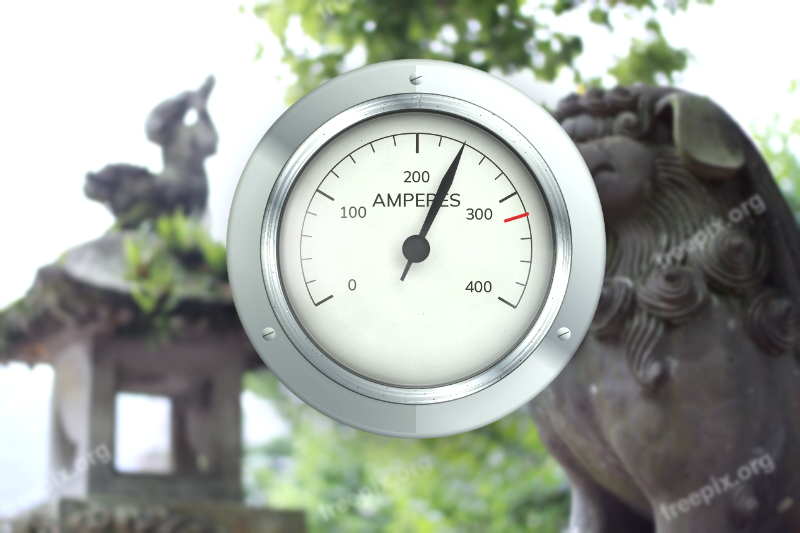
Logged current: 240 A
